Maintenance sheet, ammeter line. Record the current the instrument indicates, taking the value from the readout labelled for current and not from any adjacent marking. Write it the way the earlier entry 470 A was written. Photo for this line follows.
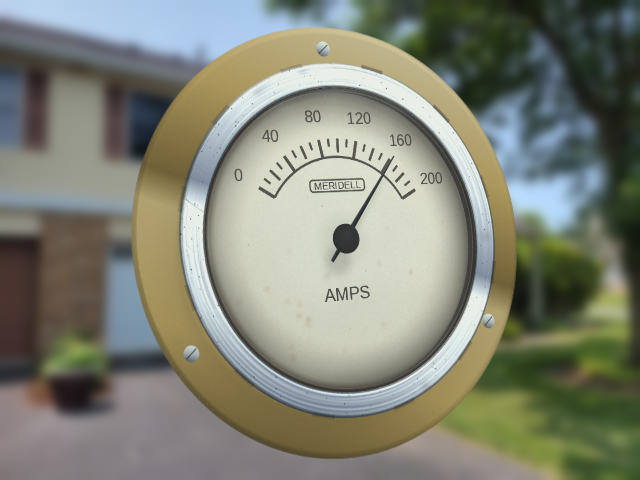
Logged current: 160 A
